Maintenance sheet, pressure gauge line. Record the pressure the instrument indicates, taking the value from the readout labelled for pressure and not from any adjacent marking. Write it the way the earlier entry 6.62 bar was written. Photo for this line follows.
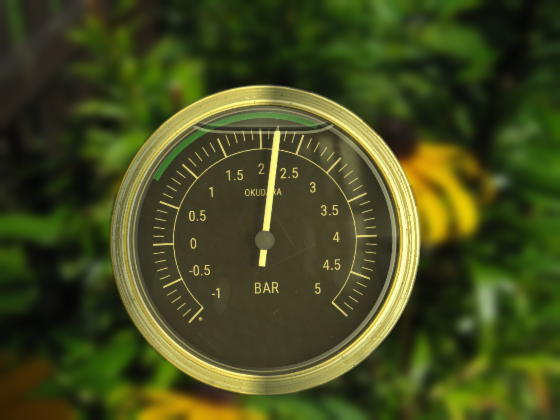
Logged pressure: 2.2 bar
